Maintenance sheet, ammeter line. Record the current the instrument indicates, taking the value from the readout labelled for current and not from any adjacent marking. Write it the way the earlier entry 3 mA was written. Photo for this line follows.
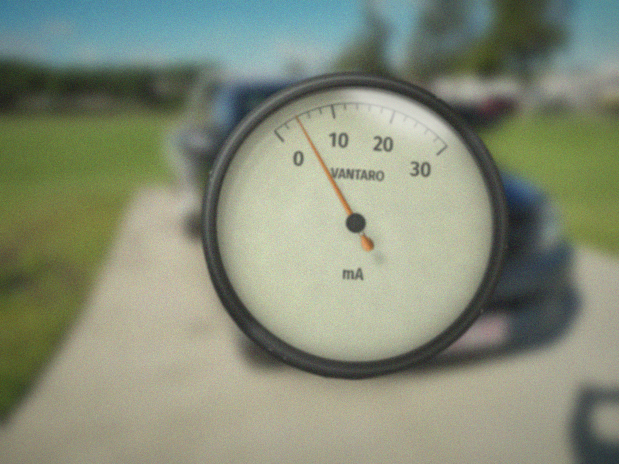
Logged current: 4 mA
